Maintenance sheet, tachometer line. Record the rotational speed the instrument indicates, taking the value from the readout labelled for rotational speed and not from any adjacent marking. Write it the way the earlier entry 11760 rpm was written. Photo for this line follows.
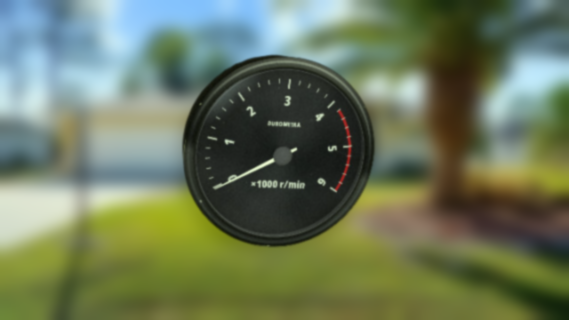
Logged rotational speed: 0 rpm
